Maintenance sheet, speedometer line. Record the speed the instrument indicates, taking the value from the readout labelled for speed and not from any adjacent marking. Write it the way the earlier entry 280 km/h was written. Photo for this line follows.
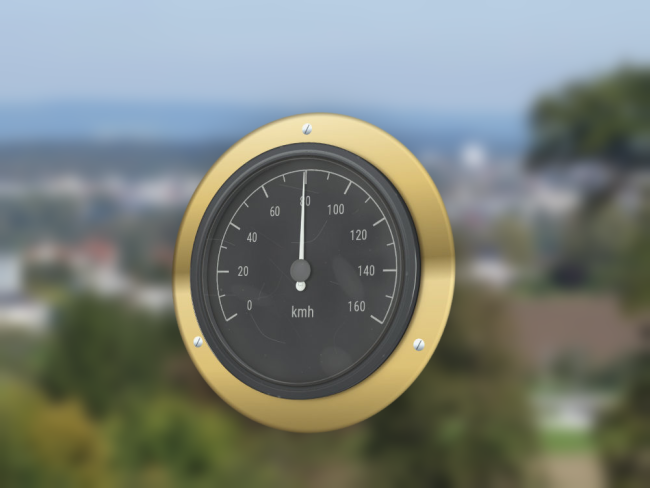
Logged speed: 80 km/h
